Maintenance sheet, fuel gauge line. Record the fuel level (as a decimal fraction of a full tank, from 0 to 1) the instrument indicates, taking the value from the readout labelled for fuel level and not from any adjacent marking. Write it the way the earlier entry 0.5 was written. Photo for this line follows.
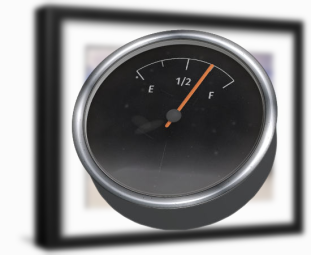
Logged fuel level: 0.75
